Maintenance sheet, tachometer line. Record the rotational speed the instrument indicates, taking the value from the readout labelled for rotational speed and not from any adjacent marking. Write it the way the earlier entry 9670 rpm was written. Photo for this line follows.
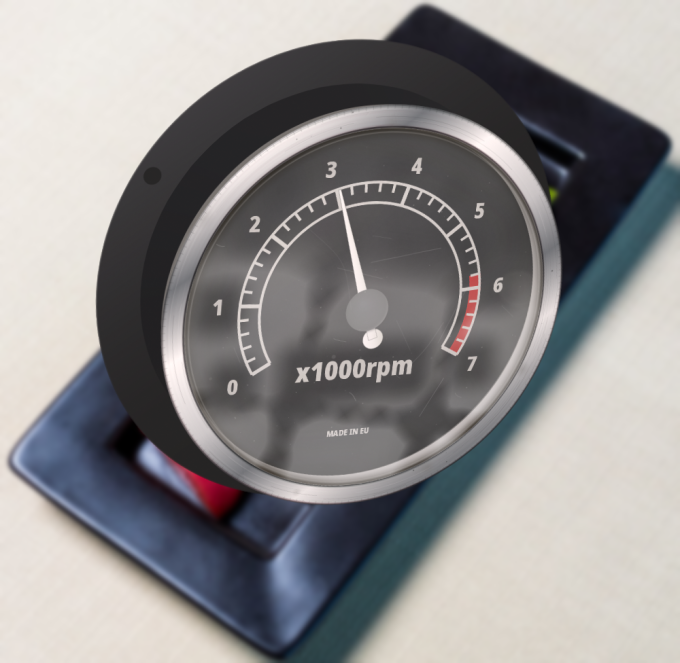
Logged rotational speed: 3000 rpm
